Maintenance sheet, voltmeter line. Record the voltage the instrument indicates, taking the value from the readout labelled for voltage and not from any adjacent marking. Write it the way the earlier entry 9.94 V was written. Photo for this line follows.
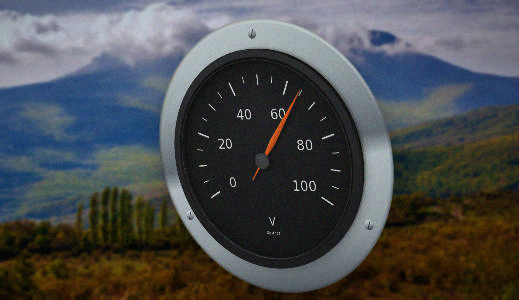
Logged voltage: 65 V
